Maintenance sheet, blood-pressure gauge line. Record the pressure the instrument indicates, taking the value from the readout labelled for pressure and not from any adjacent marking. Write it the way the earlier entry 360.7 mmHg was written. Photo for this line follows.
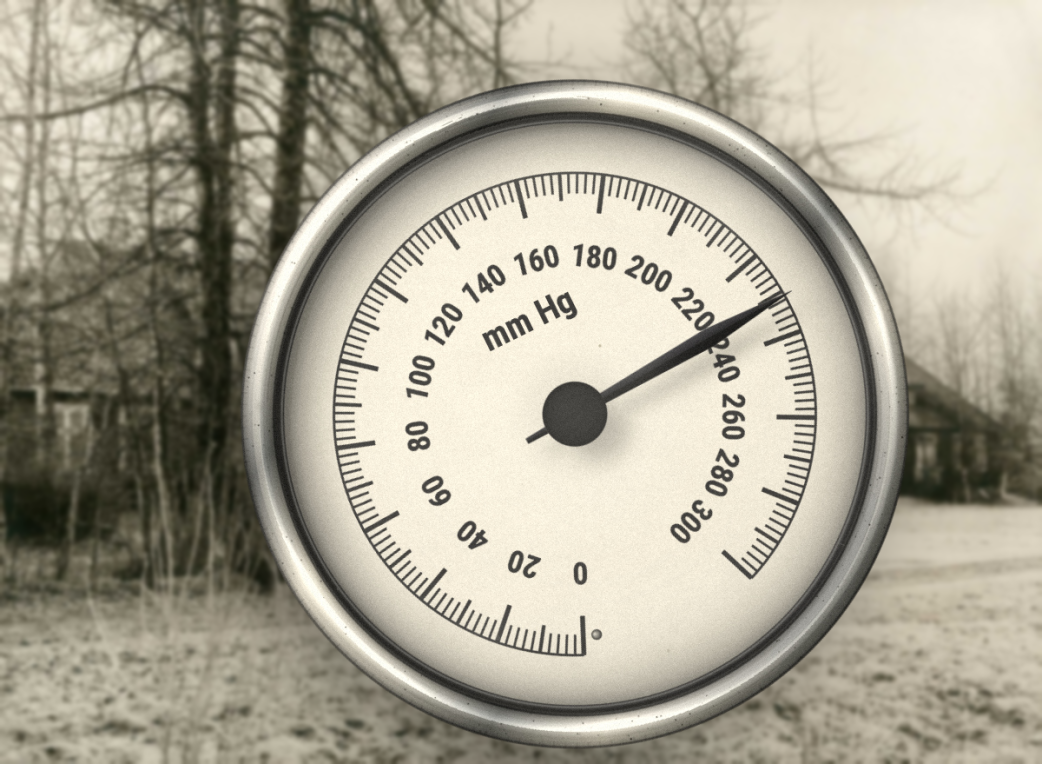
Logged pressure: 231 mmHg
